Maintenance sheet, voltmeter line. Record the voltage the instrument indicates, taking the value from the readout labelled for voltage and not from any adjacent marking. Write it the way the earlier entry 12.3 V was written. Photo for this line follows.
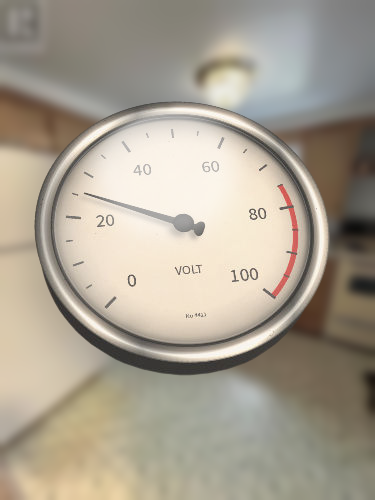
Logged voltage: 25 V
